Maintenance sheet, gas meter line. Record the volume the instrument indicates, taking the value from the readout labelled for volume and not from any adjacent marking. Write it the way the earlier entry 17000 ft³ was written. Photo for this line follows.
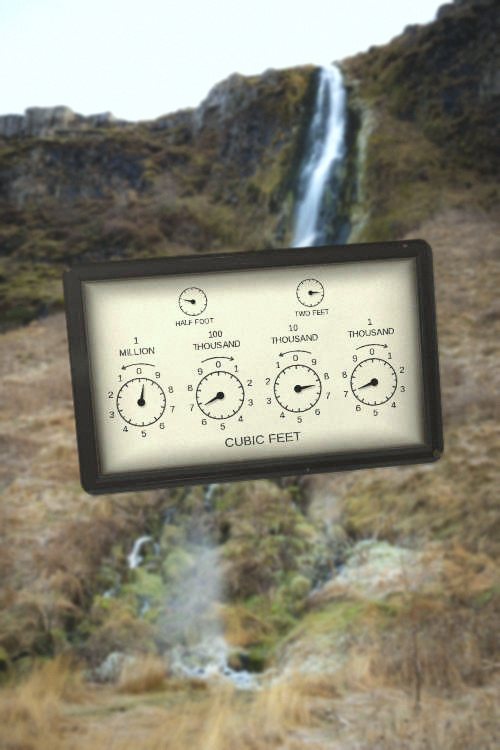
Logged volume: 967700 ft³
